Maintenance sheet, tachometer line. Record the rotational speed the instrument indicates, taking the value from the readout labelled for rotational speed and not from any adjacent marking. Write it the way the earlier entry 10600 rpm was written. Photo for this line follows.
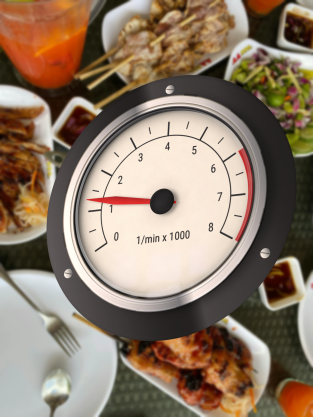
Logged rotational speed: 1250 rpm
